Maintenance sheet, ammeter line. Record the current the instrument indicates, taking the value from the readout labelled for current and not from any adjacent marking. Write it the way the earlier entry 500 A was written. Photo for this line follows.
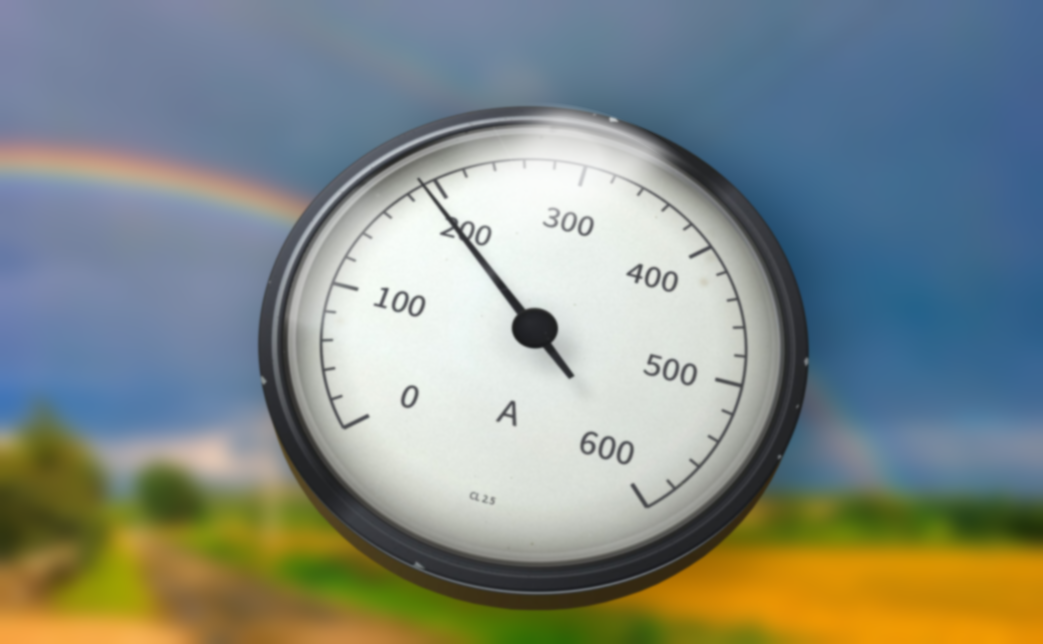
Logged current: 190 A
